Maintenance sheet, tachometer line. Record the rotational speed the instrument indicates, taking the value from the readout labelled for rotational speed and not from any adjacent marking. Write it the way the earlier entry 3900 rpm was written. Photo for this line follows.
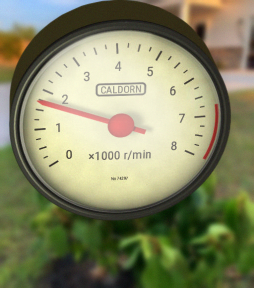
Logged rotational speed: 1750 rpm
